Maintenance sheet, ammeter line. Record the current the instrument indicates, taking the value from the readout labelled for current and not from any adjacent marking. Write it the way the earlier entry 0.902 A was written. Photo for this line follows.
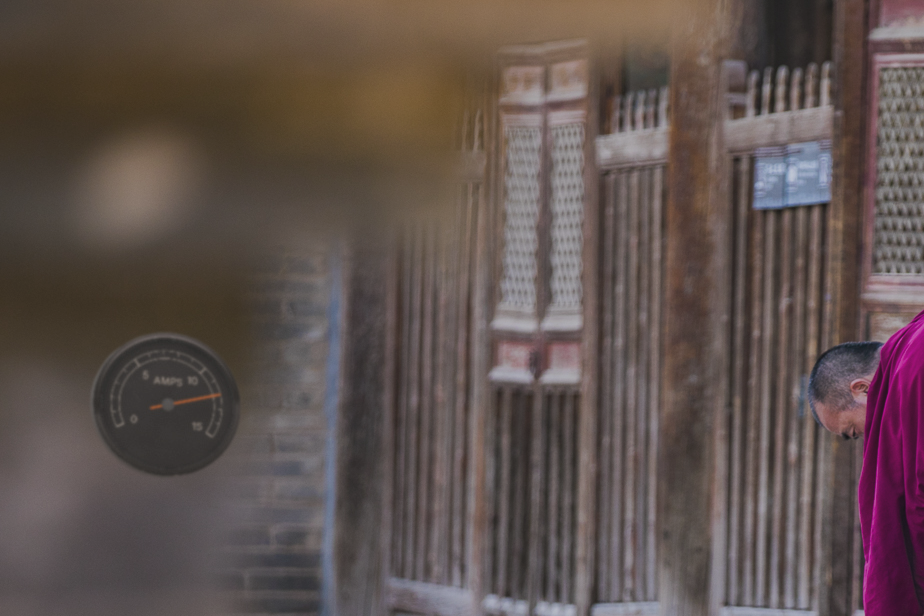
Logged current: 12 A
